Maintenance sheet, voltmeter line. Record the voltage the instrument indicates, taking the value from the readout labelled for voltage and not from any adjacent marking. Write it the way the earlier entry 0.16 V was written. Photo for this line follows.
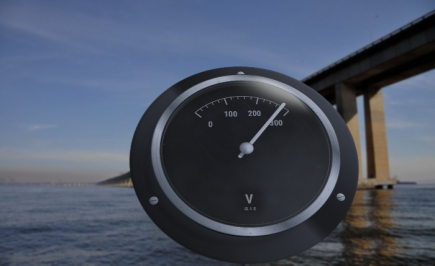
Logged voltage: 280 V
